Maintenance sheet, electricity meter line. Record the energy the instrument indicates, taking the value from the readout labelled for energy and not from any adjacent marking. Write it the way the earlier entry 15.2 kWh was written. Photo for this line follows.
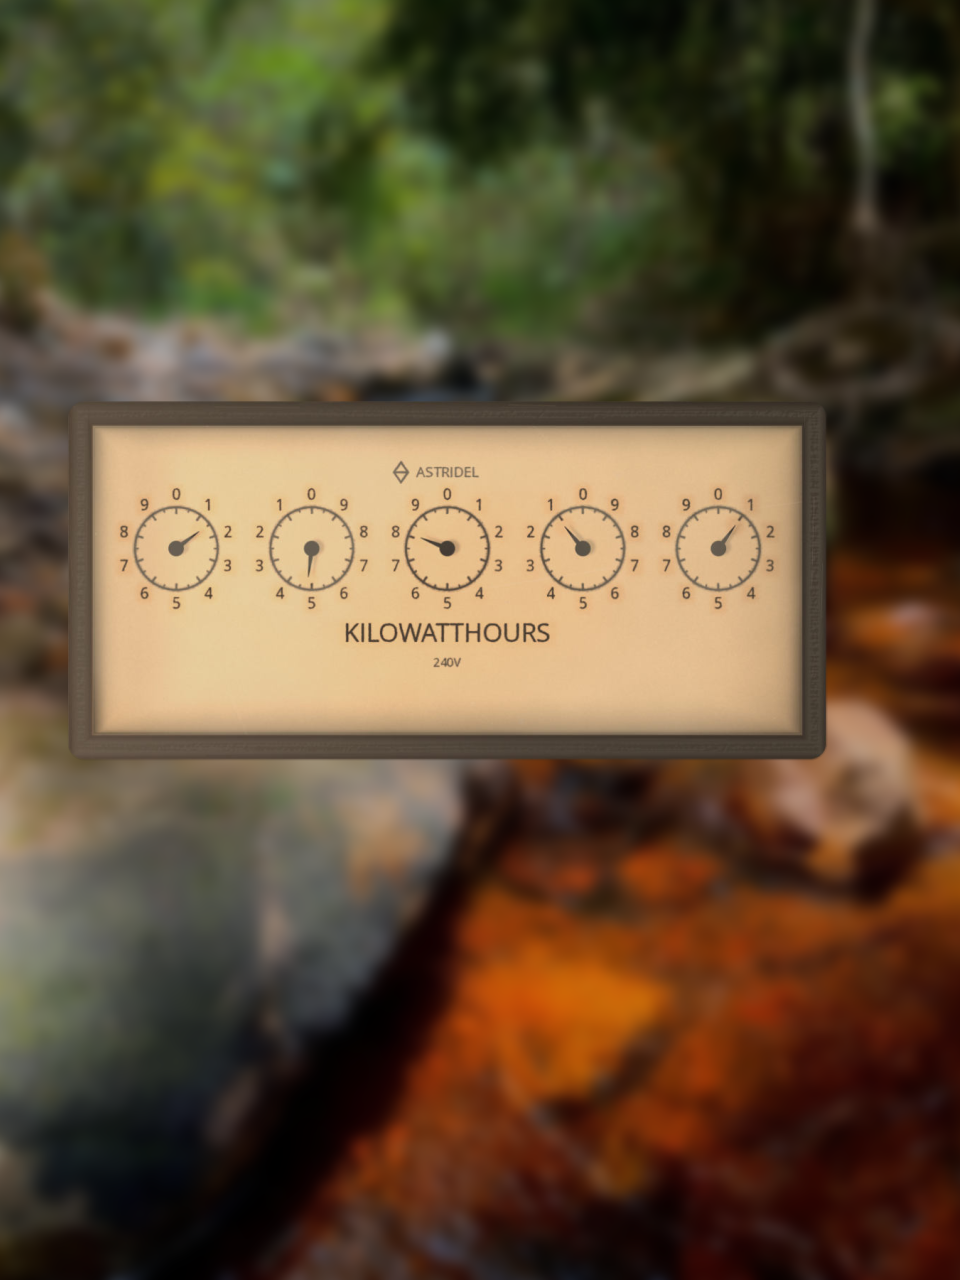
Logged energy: 14811 kWh
